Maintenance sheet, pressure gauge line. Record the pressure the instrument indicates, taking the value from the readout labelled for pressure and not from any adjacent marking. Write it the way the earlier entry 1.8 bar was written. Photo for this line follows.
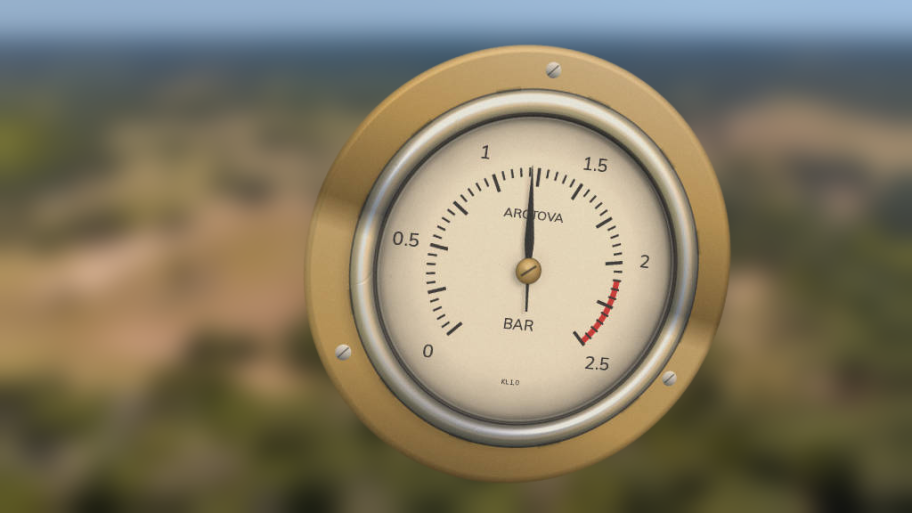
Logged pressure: 1.2 bar
